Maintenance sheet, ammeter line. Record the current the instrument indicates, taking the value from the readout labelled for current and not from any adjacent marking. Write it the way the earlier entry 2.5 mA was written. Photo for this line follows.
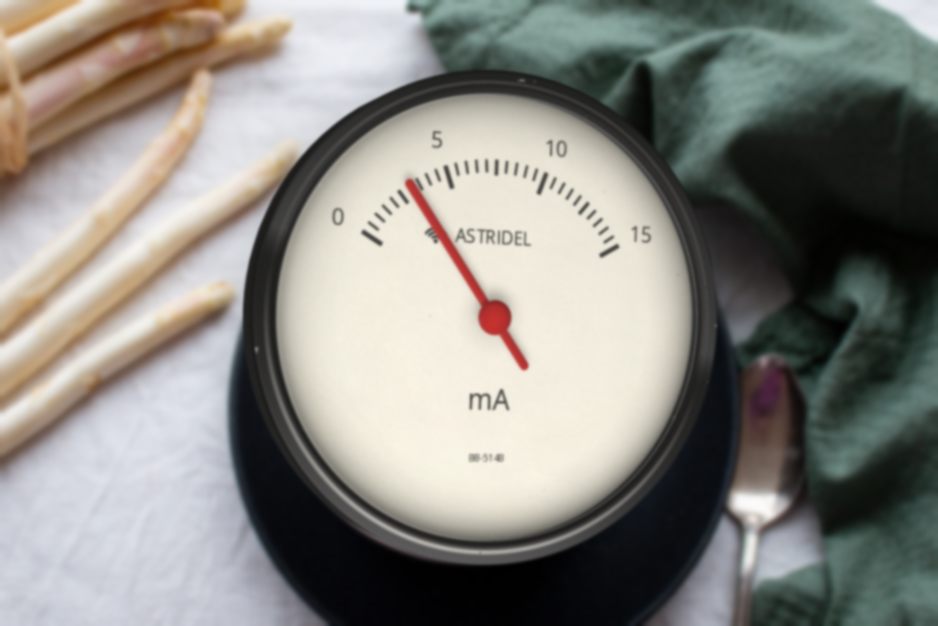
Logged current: 3 mA
